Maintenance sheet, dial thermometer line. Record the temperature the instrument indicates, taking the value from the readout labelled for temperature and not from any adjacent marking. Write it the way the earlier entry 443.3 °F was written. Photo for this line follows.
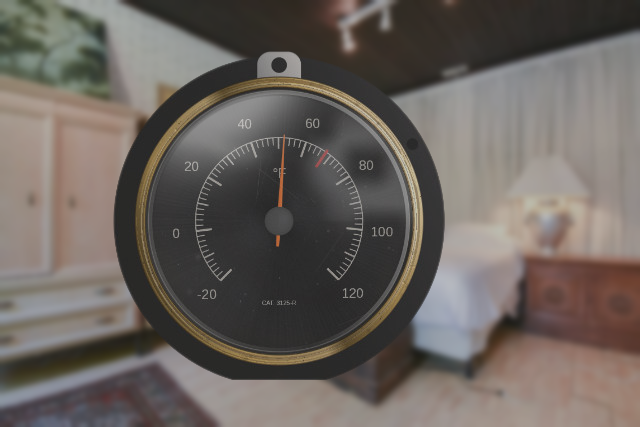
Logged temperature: 52 °F
